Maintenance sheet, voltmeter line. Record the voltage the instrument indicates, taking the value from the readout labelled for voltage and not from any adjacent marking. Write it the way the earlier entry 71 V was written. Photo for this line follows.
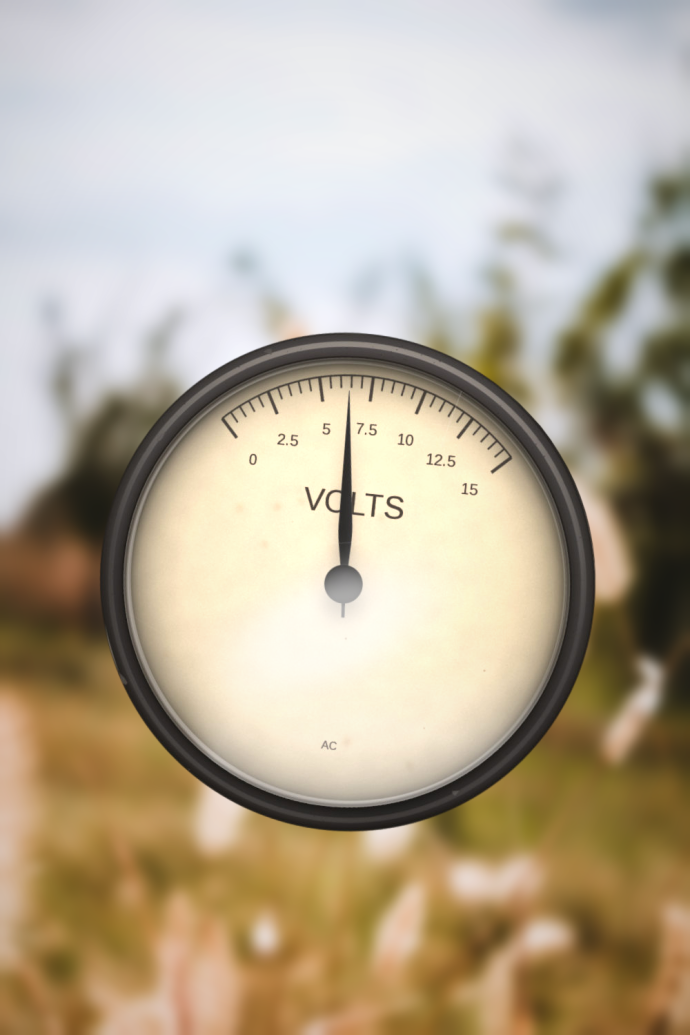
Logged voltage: 6.5 V
